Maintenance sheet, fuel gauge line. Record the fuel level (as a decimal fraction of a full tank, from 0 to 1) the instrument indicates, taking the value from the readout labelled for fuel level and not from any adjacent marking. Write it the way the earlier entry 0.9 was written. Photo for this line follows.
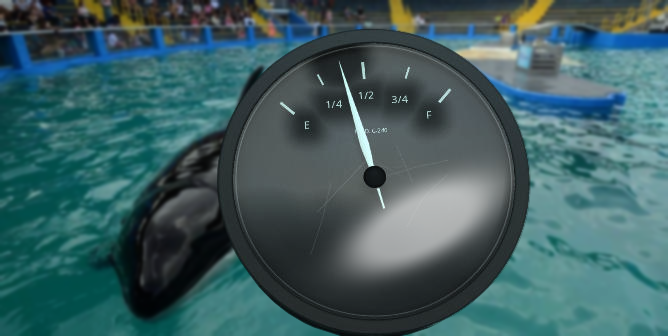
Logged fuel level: 0.375
